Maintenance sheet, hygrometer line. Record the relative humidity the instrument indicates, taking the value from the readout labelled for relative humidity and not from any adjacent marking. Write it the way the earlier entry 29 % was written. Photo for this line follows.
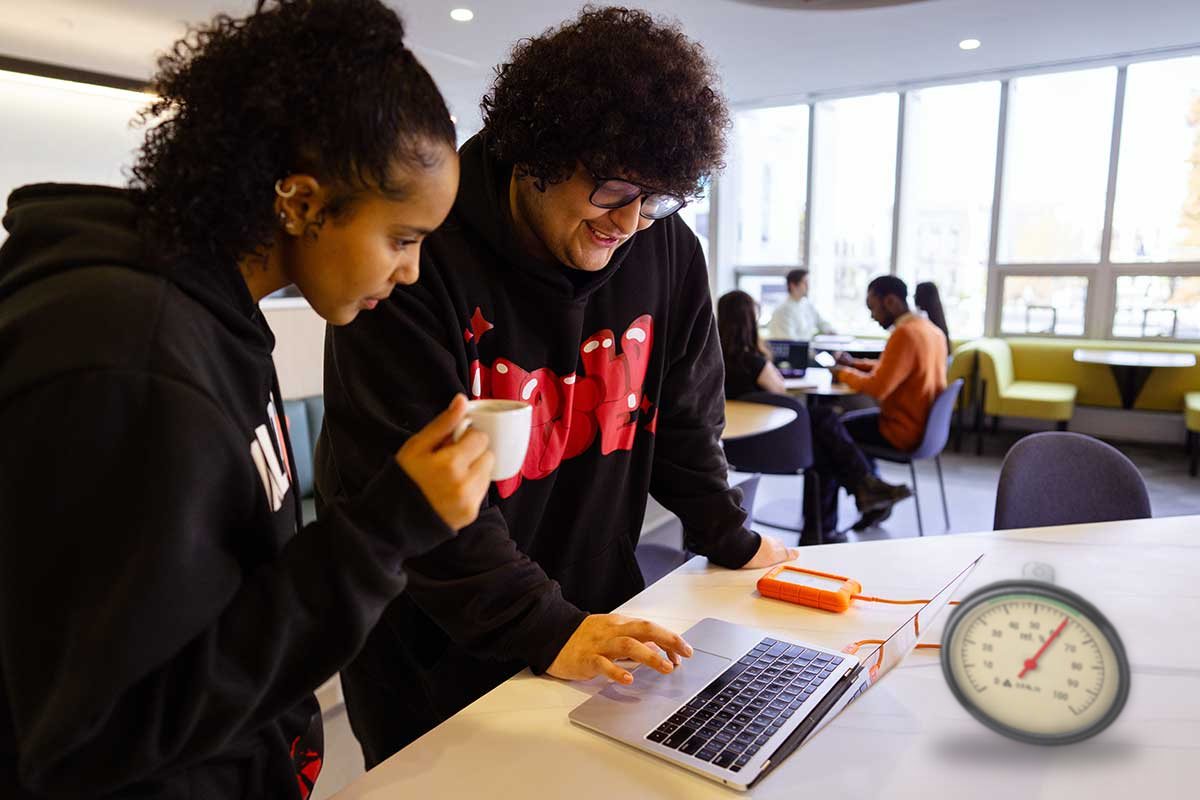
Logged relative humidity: 60 %
